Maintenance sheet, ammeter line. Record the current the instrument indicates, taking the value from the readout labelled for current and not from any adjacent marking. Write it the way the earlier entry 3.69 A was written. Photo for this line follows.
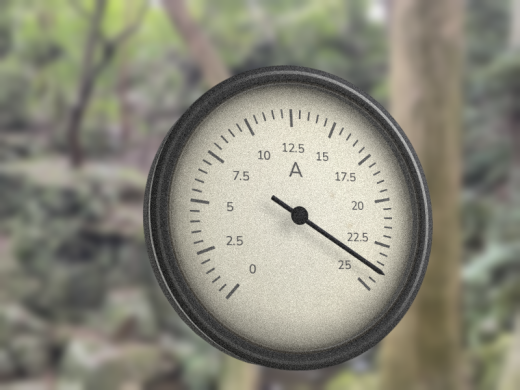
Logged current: 24 A
